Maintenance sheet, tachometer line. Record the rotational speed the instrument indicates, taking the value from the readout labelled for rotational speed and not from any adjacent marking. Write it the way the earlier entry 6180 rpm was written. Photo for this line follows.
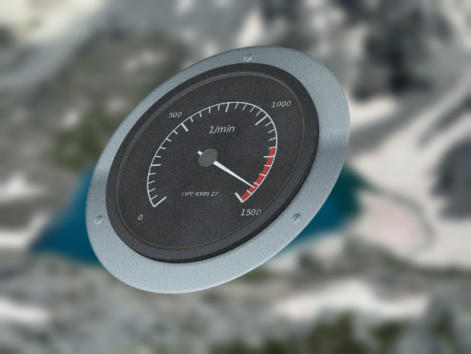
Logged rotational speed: 1425 rpm
